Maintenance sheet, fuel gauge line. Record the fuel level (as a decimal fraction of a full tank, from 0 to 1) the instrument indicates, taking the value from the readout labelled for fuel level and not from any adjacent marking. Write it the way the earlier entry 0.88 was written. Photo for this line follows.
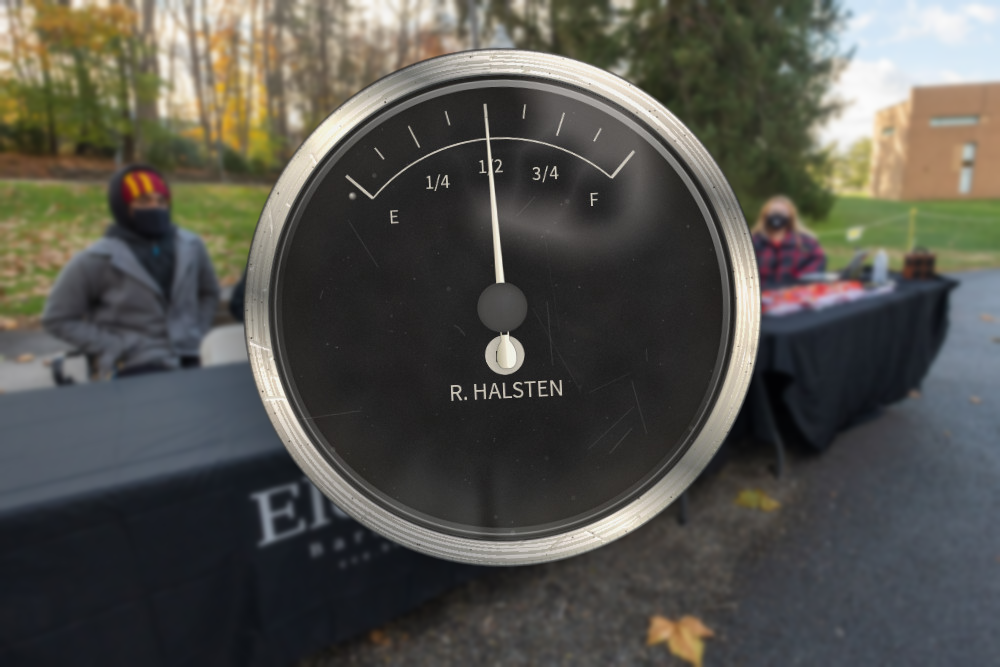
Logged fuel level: 0.5
